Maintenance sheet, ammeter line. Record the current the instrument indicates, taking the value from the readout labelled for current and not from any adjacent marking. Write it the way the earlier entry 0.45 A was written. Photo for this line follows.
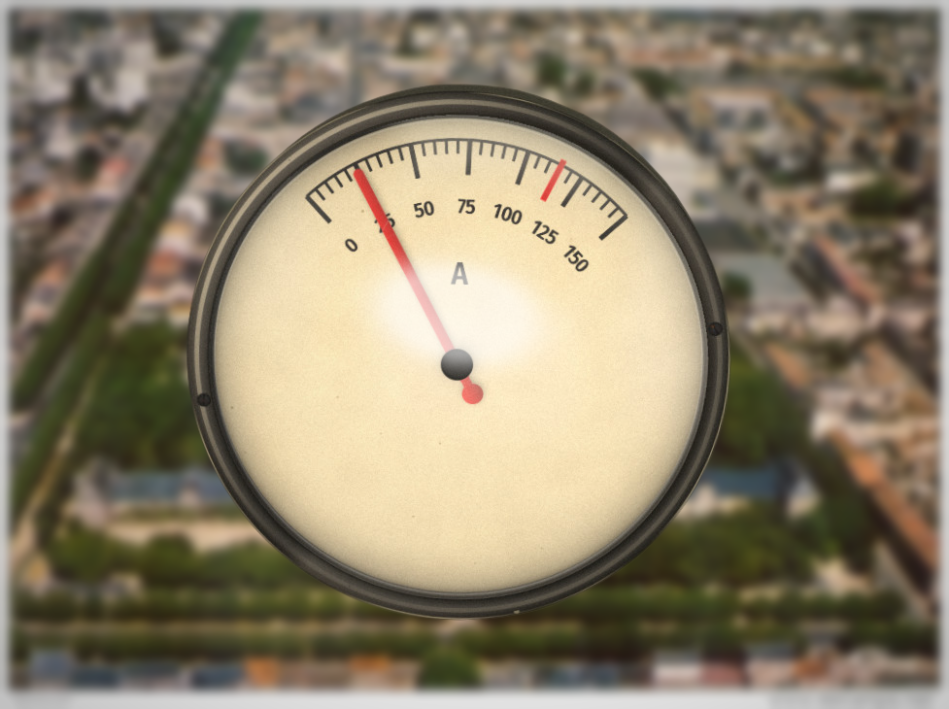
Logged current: 25 A
